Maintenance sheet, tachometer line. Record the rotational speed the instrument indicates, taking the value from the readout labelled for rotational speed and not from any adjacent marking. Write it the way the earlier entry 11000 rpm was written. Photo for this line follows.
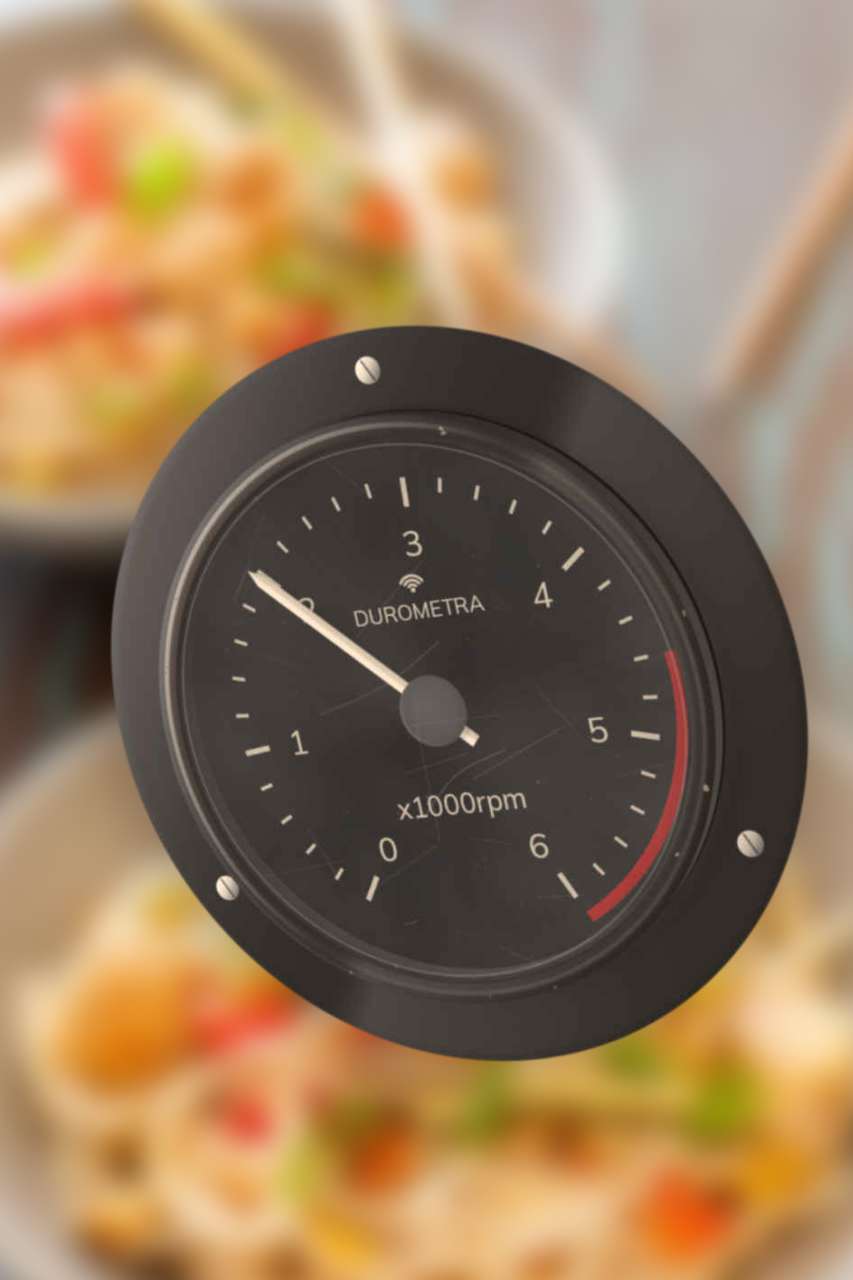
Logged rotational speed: 2000 rpm
